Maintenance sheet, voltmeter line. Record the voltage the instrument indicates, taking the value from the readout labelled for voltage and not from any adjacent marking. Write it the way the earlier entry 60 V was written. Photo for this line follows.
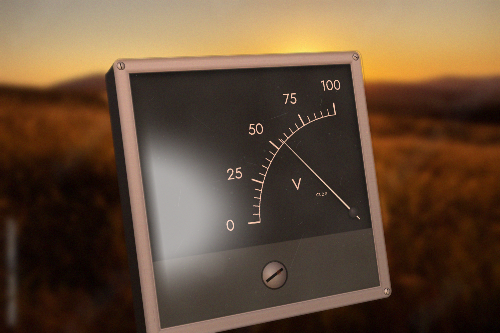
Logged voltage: 55 V
